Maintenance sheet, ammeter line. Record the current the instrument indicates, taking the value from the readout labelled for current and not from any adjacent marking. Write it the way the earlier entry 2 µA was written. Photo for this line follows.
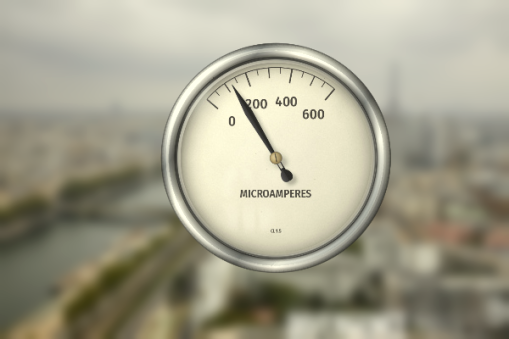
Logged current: 125 µA
